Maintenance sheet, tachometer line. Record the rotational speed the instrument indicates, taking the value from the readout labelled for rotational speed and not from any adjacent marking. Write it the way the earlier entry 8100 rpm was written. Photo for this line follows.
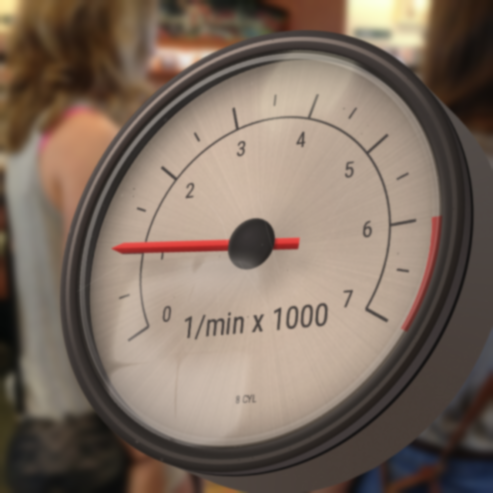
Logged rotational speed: 1000 rpm
